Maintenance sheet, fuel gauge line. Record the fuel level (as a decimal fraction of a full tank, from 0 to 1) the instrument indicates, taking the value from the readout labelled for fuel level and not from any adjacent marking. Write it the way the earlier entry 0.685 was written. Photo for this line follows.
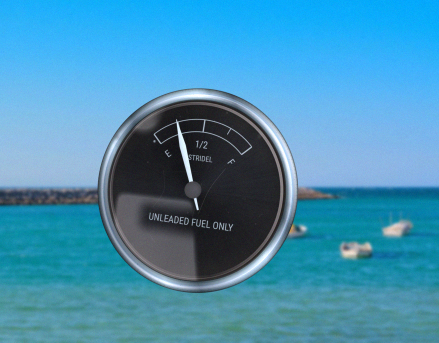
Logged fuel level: 0.25
